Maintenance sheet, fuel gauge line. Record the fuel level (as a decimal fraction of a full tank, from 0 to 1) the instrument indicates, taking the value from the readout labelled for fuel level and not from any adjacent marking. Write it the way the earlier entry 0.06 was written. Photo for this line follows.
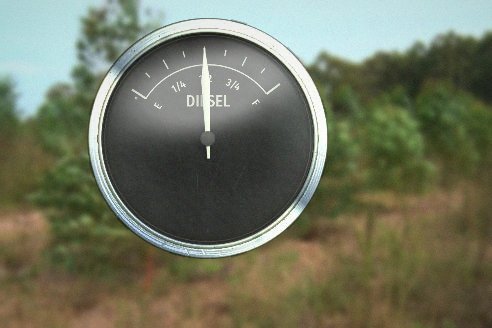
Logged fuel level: 0.5
